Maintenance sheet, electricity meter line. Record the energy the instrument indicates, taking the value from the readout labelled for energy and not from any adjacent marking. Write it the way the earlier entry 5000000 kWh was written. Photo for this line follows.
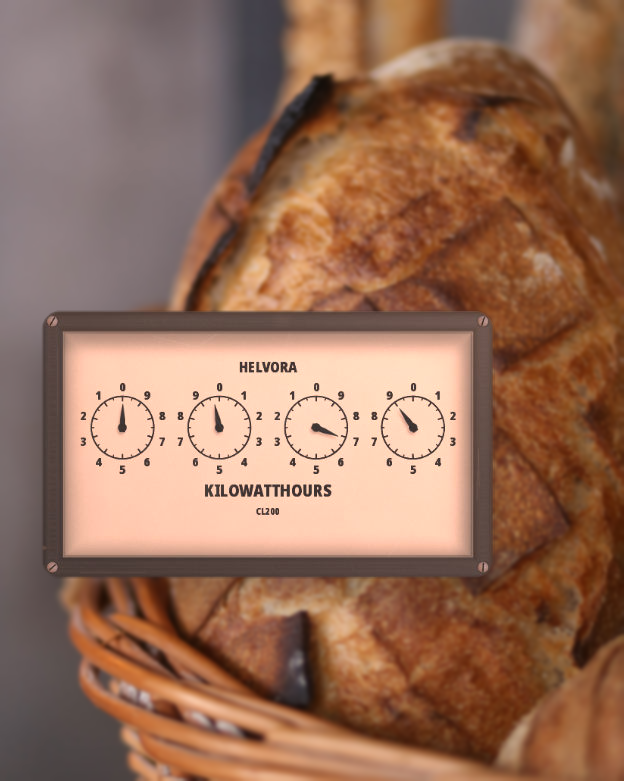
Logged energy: 9969 kWh
